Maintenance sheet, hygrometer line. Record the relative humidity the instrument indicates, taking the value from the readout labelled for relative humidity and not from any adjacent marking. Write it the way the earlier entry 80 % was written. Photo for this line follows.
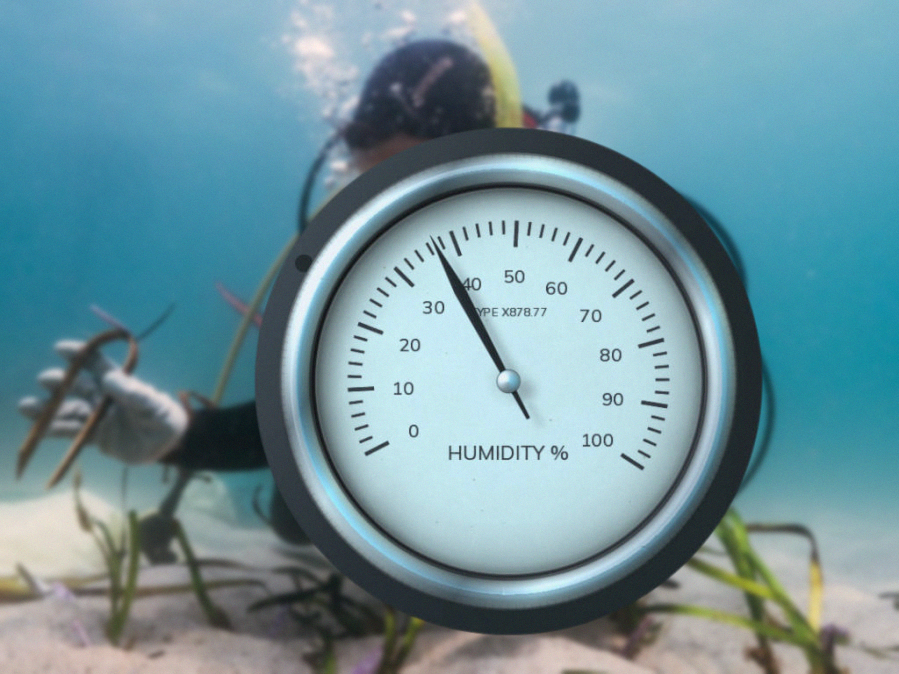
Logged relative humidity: 37 %
